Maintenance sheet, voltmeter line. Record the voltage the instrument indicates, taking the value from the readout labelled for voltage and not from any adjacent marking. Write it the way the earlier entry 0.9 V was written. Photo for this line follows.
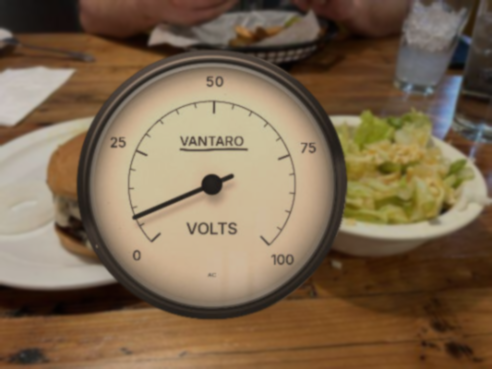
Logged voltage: 7.5 V
